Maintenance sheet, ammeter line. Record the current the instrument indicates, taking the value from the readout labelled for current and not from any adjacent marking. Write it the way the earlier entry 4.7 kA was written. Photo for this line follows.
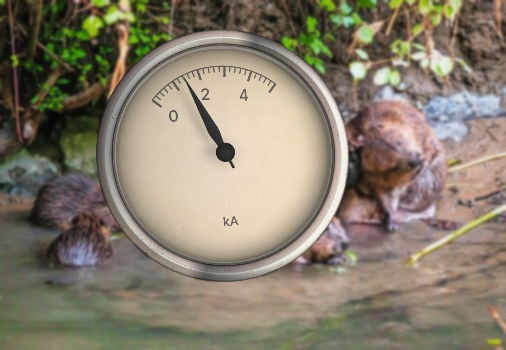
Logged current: 1.4 kA
